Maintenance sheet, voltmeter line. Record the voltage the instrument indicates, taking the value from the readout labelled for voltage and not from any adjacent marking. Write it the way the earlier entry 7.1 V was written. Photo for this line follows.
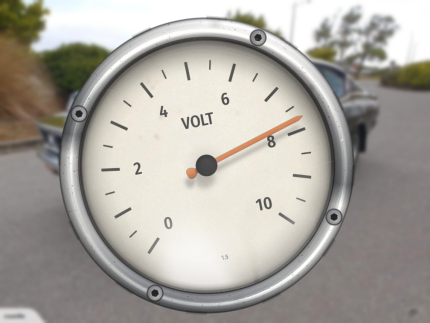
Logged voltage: 7.75 V
